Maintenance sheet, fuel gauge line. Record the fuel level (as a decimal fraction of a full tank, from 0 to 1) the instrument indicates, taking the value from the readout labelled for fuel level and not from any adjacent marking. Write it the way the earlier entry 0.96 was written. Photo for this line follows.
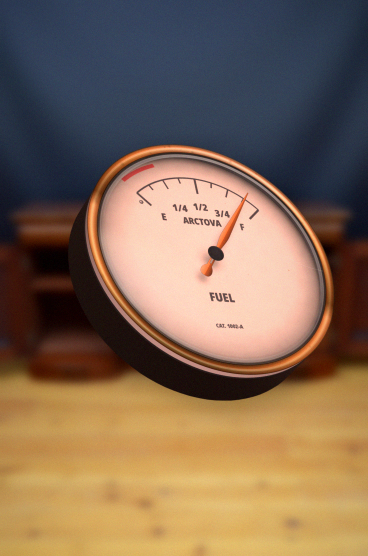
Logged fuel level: 0.875
